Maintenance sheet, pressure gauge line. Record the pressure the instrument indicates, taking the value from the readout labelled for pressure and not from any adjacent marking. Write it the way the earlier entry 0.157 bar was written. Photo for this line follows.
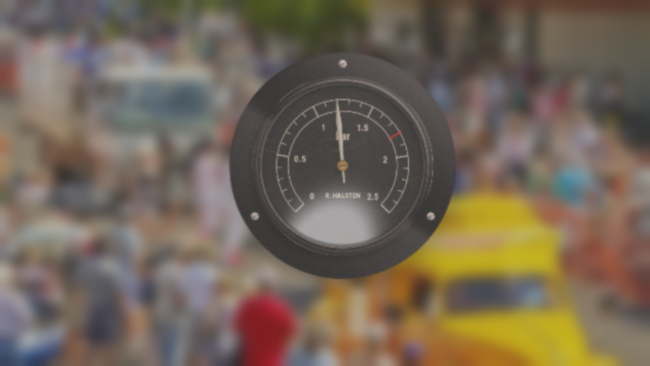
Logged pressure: 1.2 bar
